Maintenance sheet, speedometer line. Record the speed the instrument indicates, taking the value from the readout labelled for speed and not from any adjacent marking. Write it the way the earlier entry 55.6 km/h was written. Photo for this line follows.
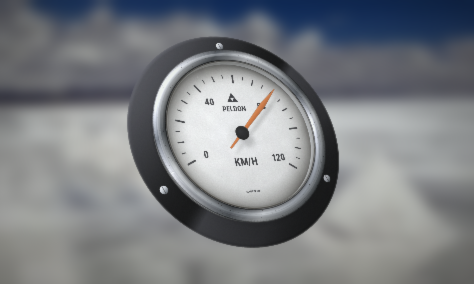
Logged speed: 80 km/h
